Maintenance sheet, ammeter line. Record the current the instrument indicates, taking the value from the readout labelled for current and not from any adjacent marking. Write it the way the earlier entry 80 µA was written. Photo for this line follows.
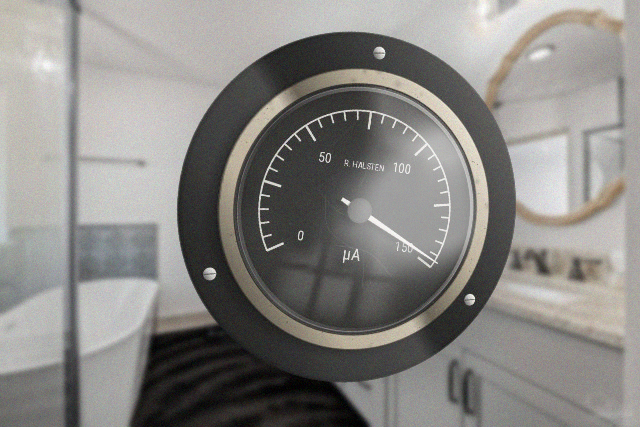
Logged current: 147.5 µA
